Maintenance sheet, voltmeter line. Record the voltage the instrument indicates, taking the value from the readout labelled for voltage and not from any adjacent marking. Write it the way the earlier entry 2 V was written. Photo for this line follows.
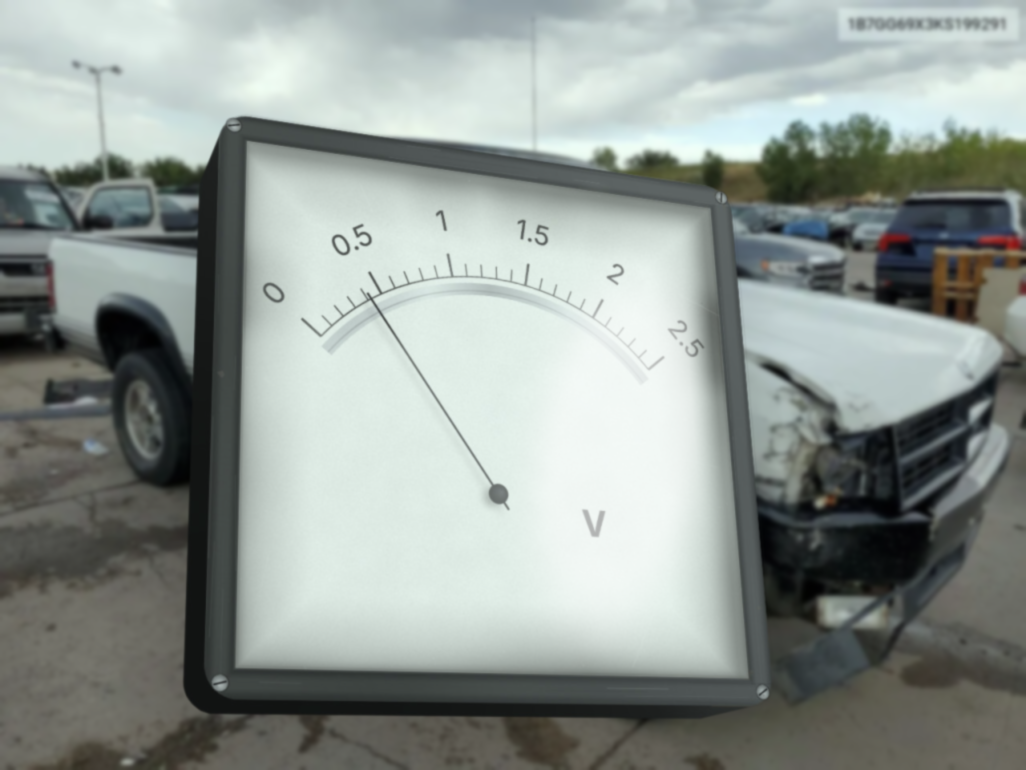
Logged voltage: 0.4 V
